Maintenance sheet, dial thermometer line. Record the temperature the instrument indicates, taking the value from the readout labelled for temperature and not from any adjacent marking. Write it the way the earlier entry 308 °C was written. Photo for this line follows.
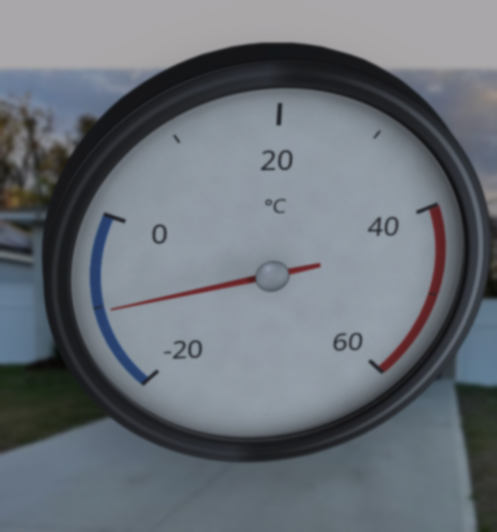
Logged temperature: -10 °C
